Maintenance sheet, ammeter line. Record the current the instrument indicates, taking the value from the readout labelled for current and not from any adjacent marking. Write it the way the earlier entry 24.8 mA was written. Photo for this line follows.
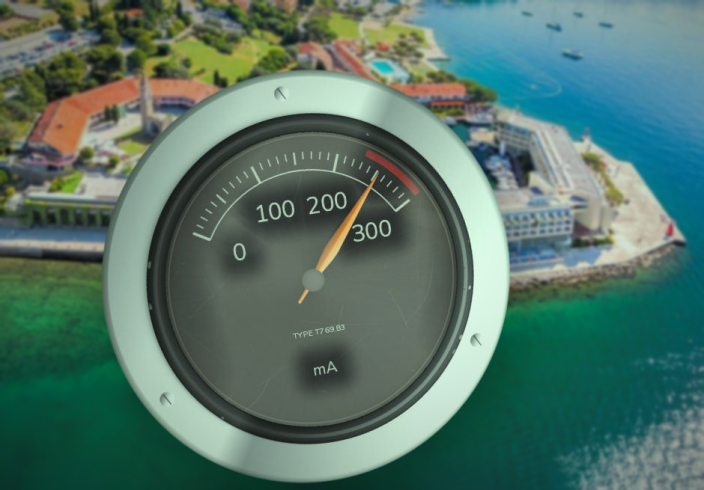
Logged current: 250 mA
